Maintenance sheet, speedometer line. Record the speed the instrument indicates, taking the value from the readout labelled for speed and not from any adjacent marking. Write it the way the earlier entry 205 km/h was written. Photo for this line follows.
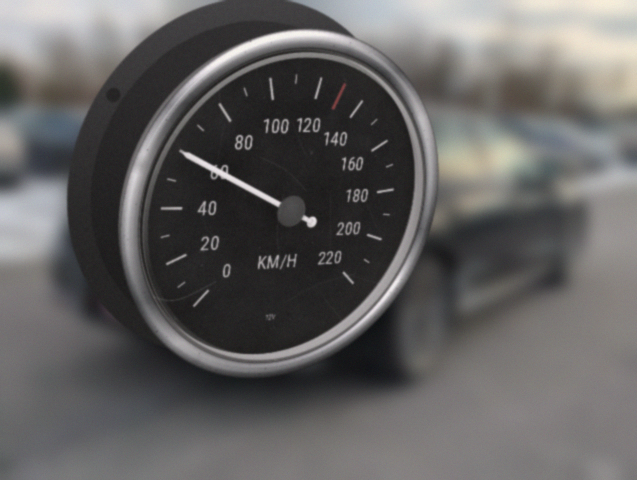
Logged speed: 60 km/h
